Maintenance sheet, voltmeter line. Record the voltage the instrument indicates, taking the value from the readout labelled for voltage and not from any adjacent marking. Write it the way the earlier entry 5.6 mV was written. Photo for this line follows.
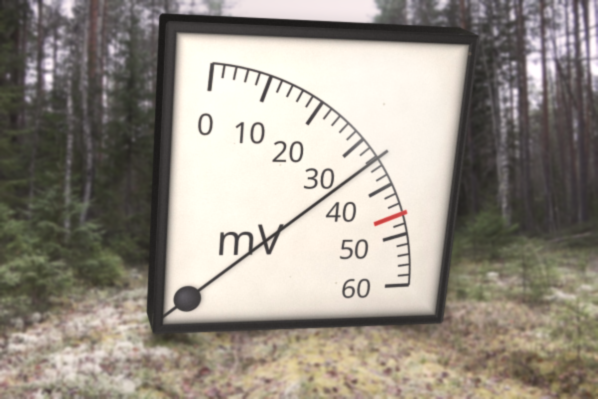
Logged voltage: 34 mV
